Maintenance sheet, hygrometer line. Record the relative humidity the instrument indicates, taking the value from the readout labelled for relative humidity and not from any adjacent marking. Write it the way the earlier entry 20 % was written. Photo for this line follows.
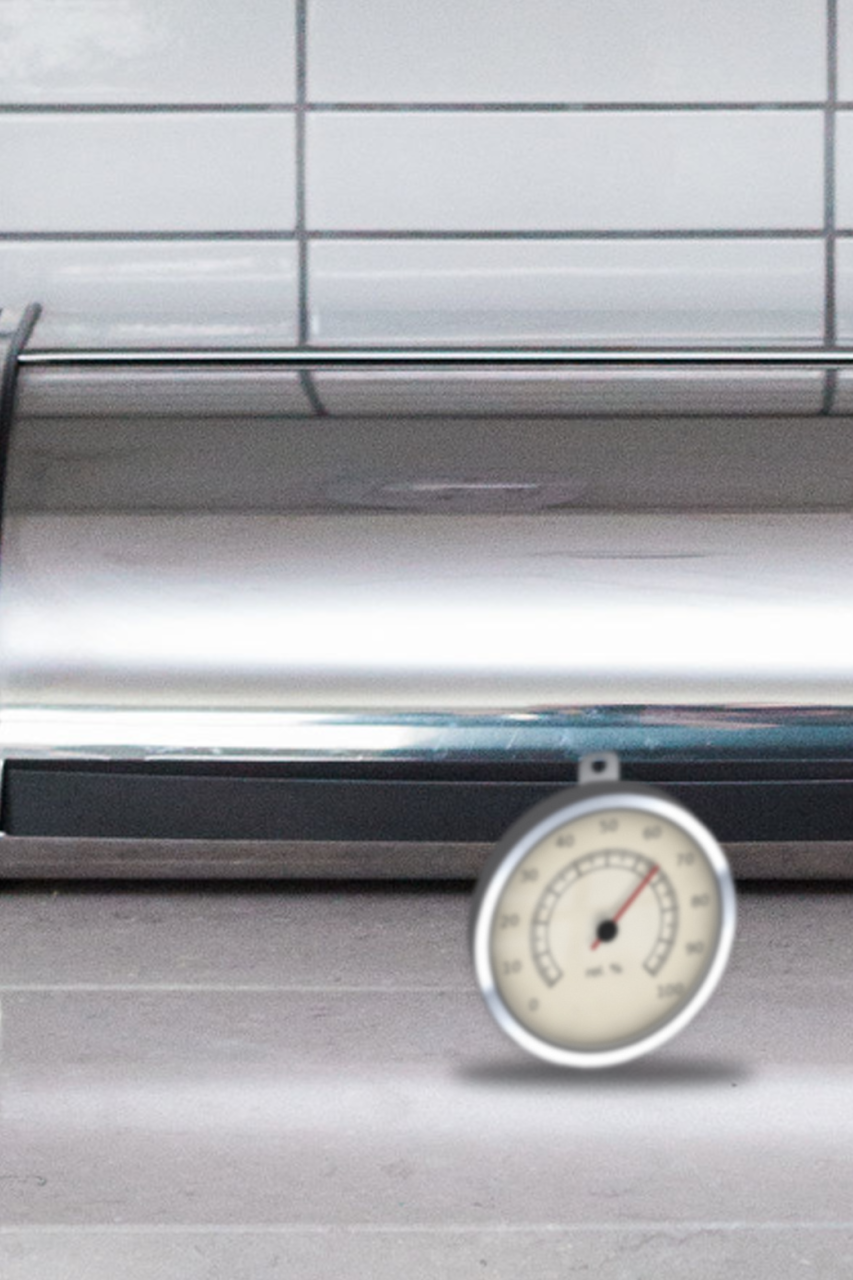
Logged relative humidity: 65 %
